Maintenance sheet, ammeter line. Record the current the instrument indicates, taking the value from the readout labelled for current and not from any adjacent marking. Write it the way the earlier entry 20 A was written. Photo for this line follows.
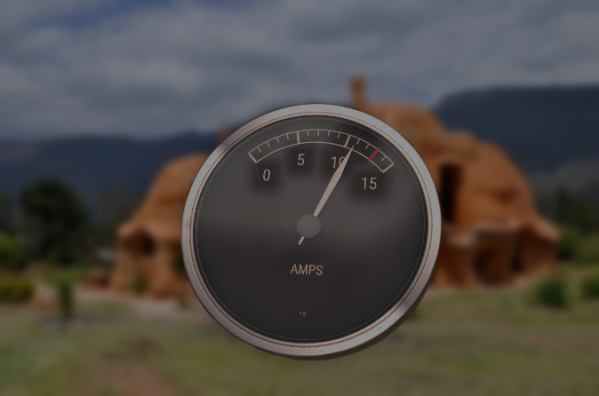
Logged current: 11 A
